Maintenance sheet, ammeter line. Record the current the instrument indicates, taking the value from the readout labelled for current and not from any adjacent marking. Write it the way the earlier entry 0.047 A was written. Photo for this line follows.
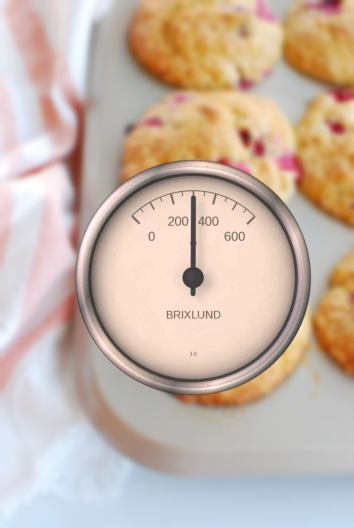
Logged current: 300 A
